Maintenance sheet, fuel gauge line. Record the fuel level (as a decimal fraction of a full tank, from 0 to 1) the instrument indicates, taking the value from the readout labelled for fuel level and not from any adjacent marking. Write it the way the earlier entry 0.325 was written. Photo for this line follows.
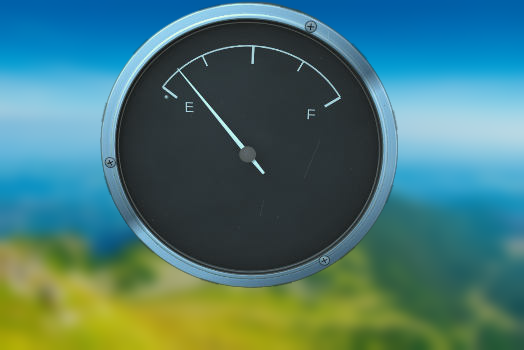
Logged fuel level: 0.125
